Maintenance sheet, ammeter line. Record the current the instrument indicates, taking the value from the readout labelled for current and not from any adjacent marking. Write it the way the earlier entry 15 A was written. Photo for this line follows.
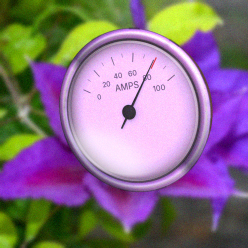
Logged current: 80 A
